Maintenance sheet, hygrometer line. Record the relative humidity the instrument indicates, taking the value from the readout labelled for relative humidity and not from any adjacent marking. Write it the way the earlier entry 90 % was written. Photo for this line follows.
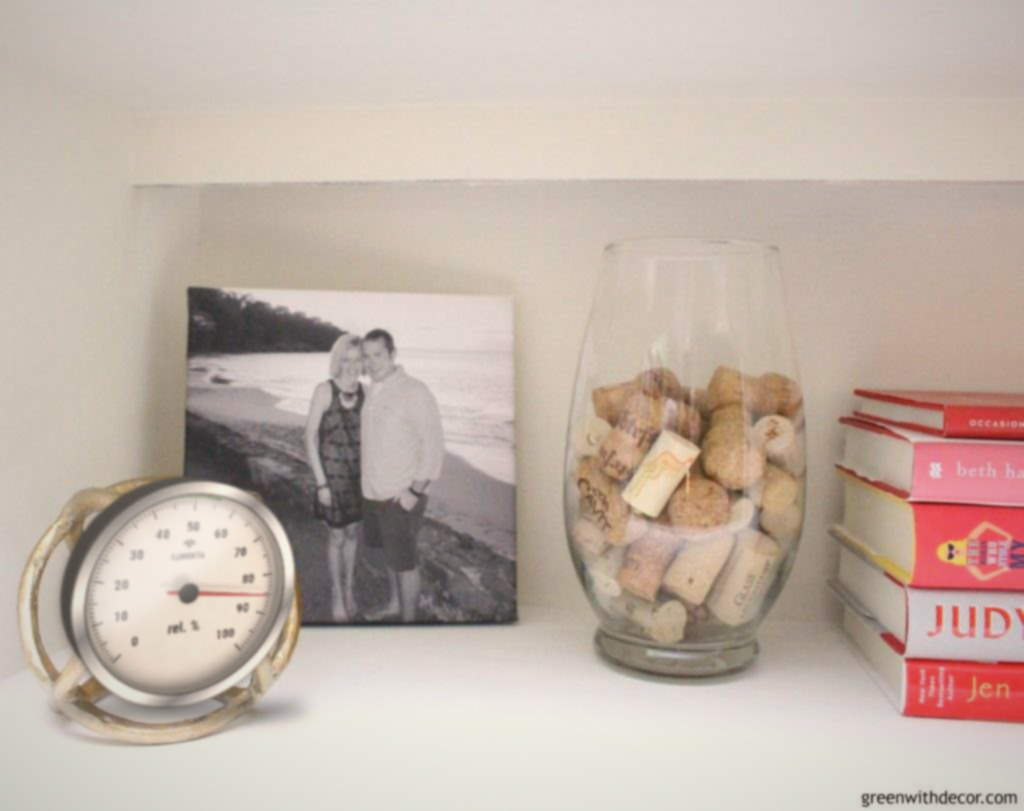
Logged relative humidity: 85 %
